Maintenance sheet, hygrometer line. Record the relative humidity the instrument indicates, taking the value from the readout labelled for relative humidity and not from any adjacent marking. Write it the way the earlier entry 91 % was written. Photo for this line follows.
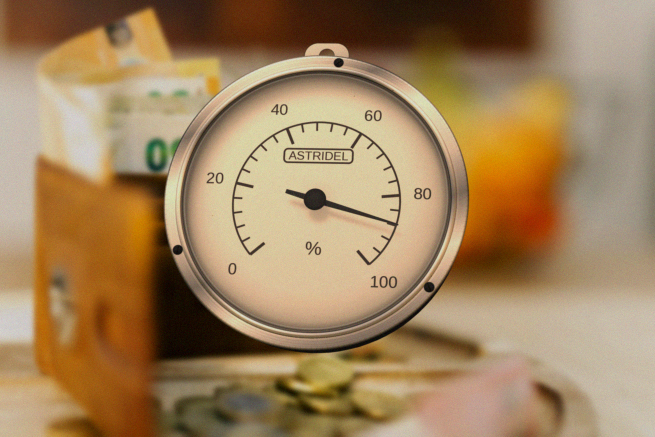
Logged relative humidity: 88 %
